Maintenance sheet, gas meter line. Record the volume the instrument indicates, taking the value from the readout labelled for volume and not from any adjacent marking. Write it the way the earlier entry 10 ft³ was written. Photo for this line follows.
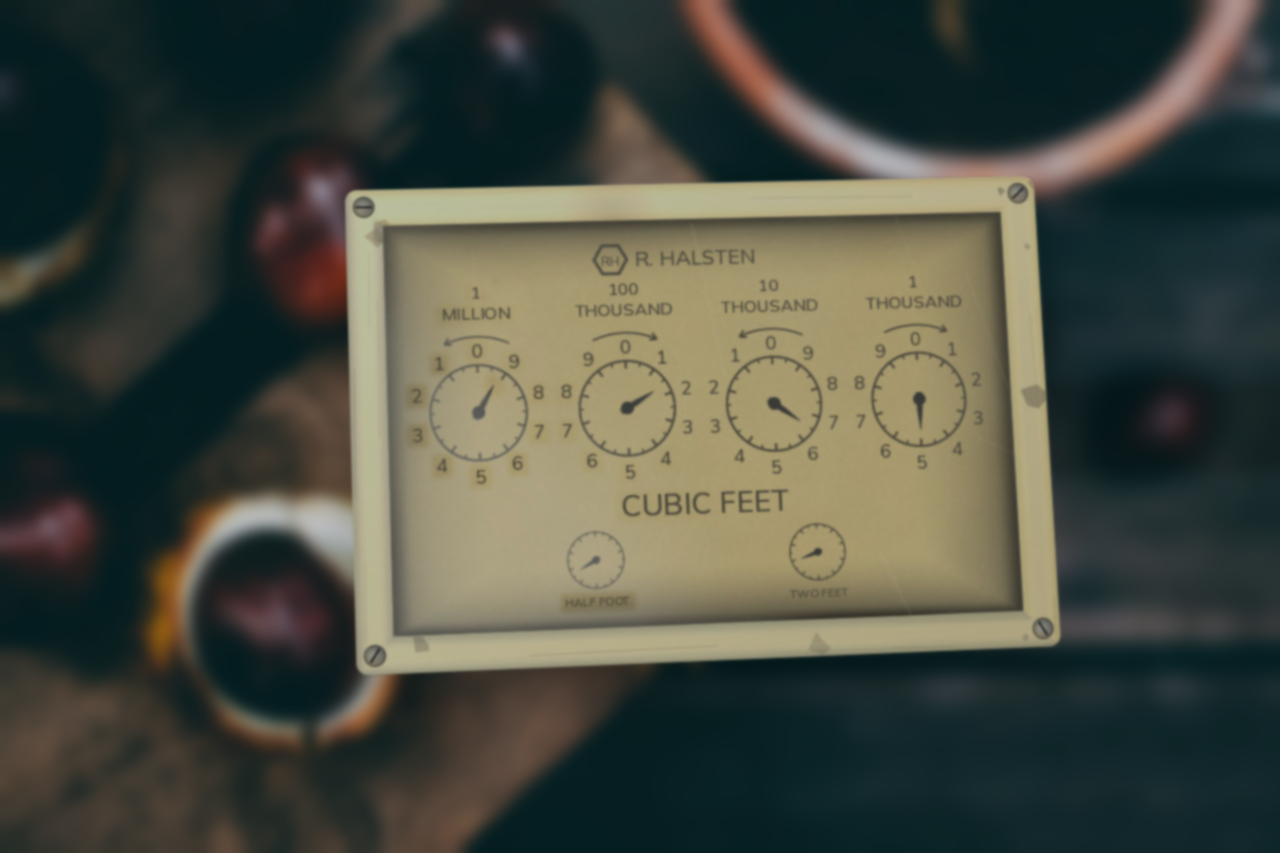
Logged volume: 916500 ft³
